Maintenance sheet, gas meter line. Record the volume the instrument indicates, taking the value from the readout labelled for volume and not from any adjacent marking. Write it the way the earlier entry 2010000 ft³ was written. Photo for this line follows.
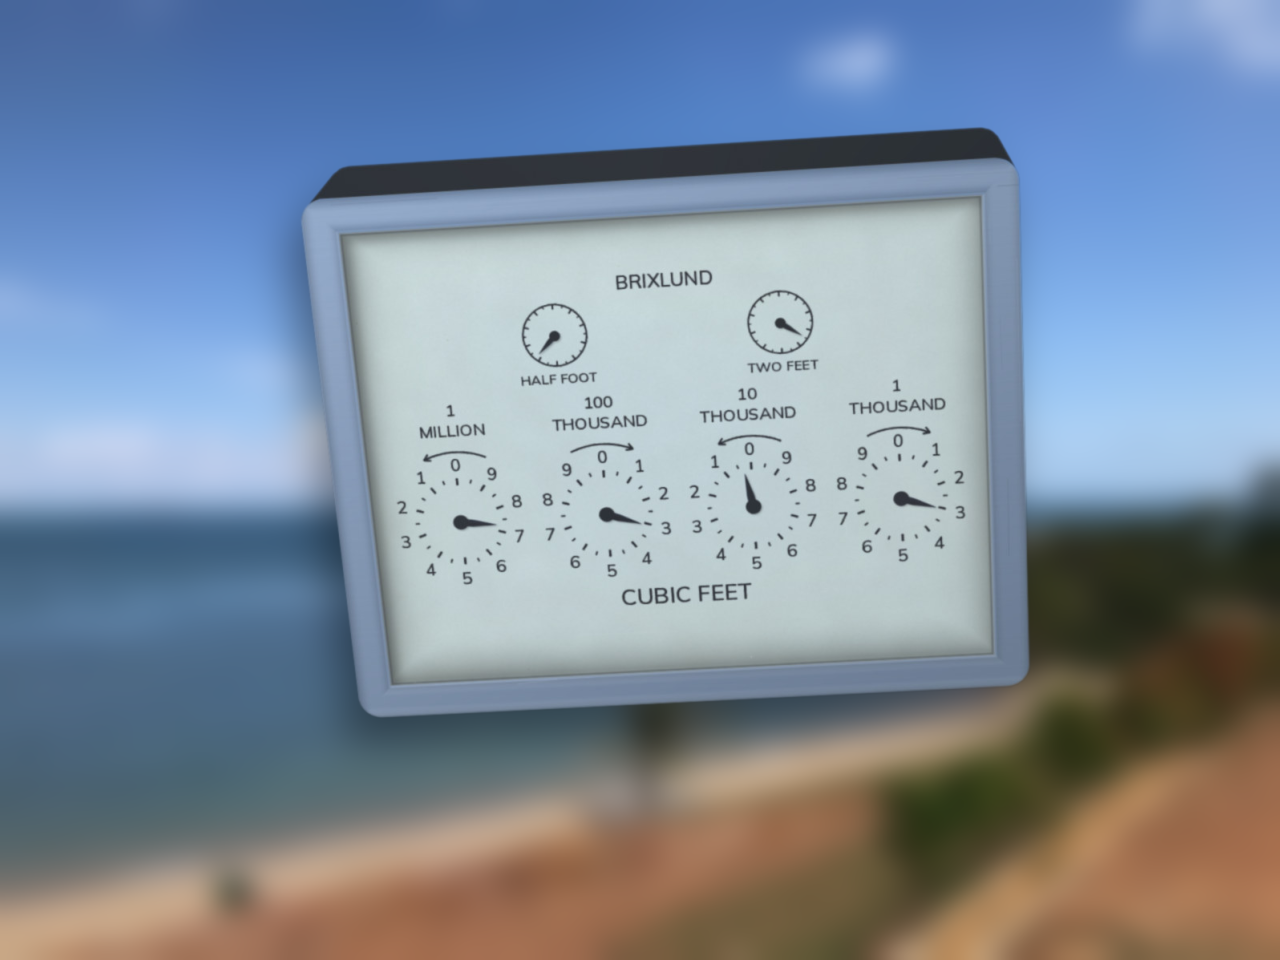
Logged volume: 730300 ft³
